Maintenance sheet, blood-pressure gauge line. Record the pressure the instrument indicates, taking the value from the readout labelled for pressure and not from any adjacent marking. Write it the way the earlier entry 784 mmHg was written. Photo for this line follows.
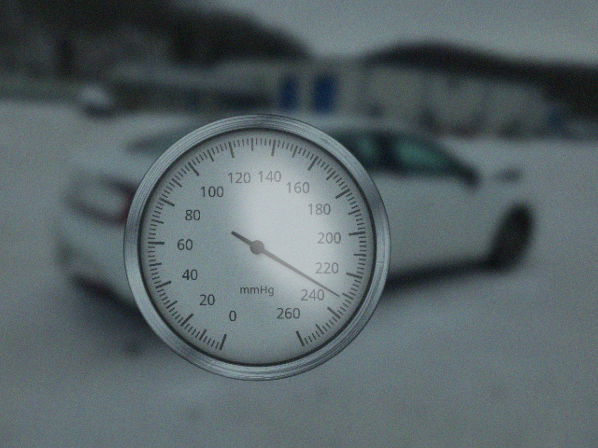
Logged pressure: 232 mmHg
